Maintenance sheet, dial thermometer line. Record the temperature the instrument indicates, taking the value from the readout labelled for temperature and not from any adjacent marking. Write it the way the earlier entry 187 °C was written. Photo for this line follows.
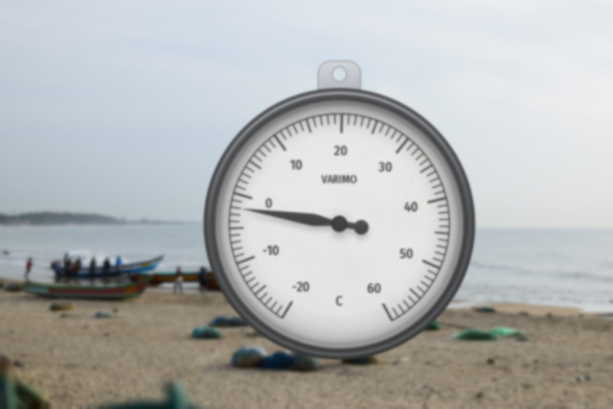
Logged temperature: -2 °C
